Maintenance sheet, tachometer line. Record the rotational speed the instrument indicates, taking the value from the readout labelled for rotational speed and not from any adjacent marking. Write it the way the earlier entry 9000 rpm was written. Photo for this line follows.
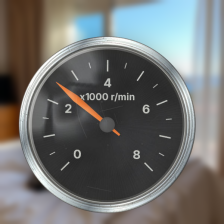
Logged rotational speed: 2500 rpm
